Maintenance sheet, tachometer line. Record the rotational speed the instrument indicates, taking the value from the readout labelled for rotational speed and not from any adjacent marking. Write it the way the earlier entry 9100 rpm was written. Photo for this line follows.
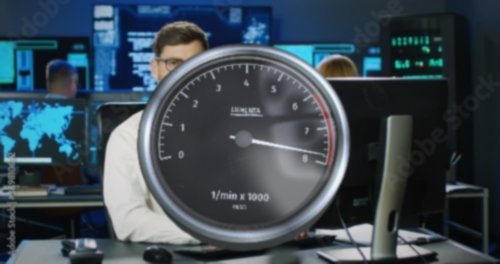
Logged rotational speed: 7800 rpm
